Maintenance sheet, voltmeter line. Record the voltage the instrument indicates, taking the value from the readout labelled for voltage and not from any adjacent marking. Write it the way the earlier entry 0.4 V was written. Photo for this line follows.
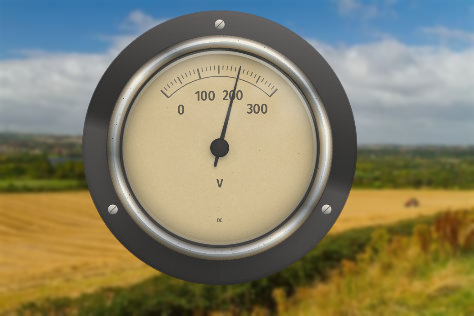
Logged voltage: 200 V
